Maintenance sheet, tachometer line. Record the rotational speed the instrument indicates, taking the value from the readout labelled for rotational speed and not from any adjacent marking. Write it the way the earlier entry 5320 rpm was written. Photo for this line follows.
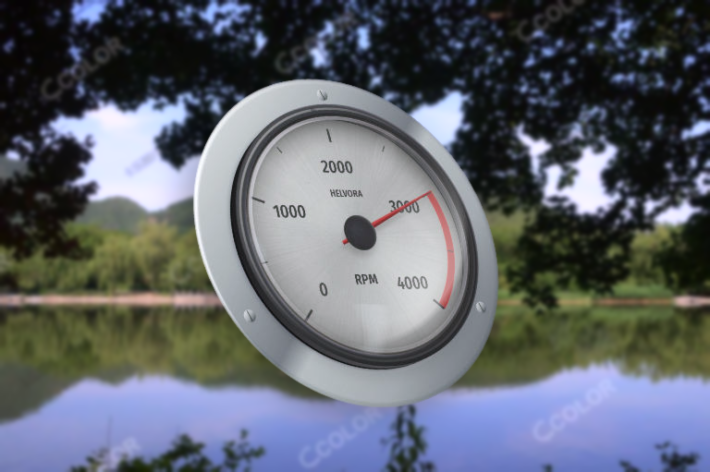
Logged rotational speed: 3000 rpm
